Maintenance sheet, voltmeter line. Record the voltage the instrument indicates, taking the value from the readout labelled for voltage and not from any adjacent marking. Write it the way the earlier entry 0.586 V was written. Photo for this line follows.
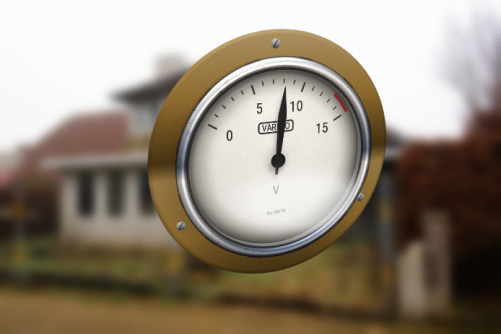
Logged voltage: 8 V
